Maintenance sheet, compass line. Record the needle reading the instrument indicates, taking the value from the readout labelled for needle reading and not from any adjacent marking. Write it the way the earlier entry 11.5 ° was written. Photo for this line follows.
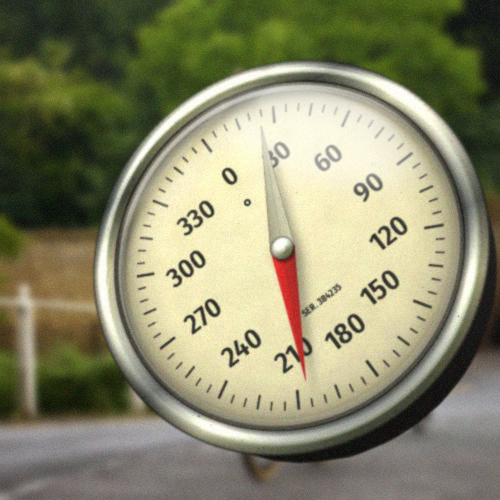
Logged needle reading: 205 °
